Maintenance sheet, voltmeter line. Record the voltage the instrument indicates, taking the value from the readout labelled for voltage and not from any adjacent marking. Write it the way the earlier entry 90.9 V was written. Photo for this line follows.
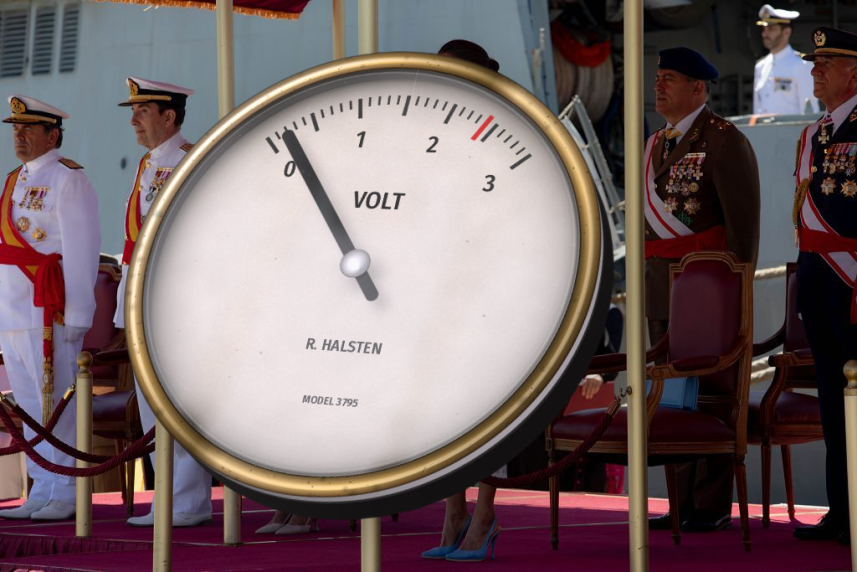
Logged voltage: 0.2 V
